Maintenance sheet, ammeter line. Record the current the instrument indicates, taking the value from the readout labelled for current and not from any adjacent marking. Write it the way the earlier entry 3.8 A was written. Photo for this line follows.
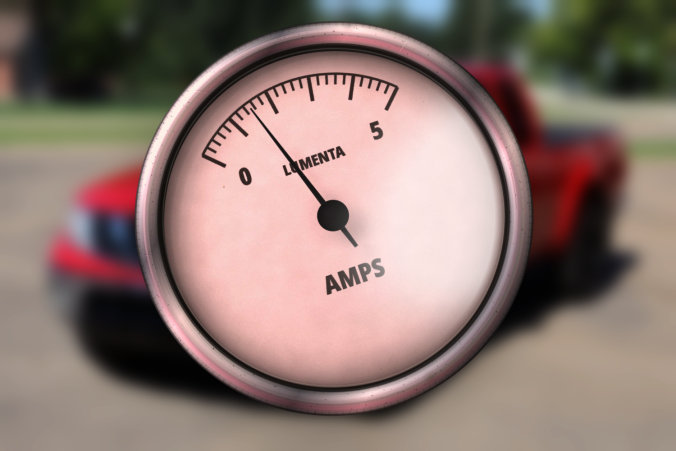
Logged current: 1.5 A
